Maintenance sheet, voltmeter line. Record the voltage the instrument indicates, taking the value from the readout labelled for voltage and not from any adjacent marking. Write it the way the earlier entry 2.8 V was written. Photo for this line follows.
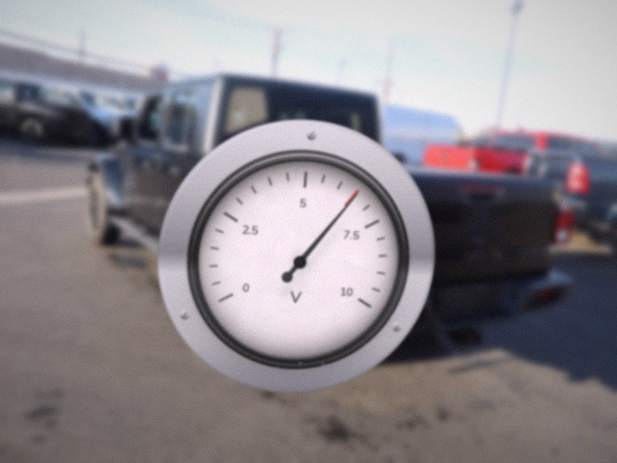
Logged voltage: 6.5 V
